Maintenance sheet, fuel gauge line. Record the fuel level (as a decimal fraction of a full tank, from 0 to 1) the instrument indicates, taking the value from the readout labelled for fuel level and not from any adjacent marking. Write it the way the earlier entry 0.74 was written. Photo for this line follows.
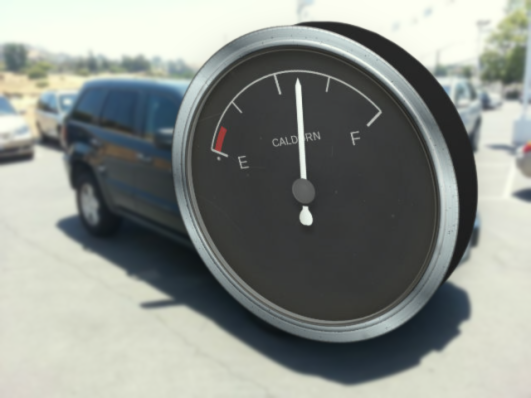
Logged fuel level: 0.625
